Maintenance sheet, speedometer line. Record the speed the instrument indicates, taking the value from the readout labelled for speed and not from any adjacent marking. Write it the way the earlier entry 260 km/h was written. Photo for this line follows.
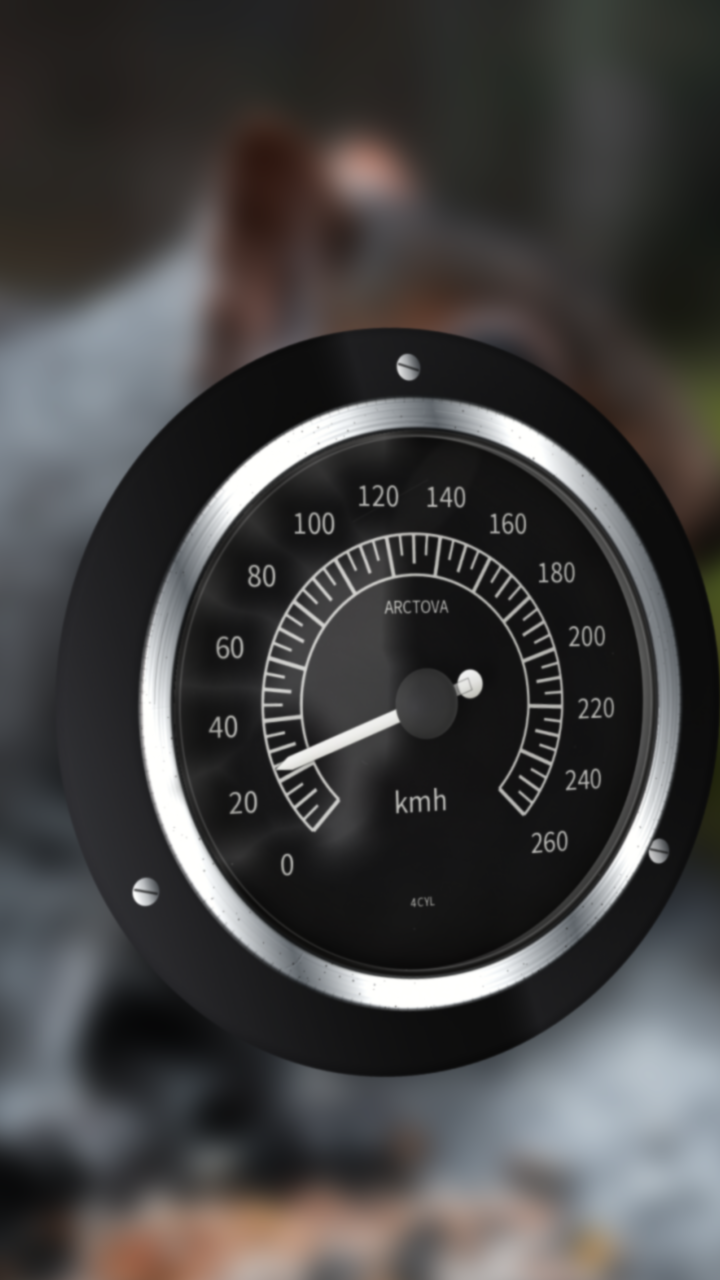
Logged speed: 25 km/h
